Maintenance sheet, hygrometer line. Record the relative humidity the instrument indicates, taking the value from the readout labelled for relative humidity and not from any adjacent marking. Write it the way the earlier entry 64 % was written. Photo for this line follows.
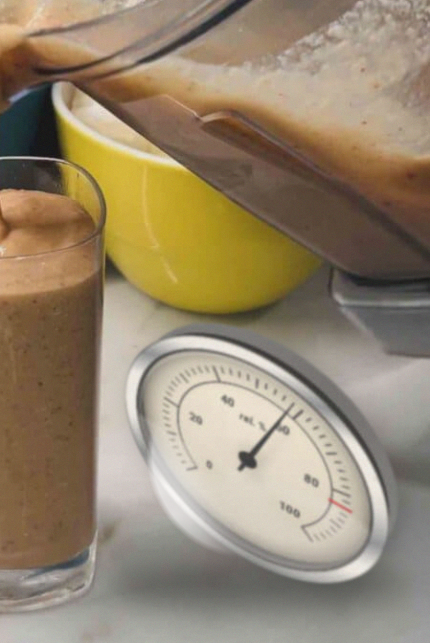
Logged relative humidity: 58 %
